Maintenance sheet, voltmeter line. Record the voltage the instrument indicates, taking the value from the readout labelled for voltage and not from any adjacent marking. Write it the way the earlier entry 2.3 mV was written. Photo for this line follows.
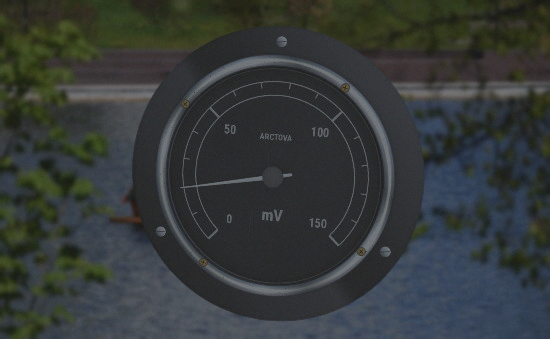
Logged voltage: 20 mV
